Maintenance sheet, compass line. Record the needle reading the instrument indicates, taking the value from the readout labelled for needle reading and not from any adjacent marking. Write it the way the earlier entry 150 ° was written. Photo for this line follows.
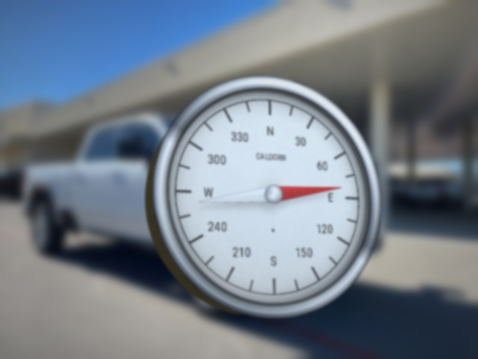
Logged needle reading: 82.5 °
